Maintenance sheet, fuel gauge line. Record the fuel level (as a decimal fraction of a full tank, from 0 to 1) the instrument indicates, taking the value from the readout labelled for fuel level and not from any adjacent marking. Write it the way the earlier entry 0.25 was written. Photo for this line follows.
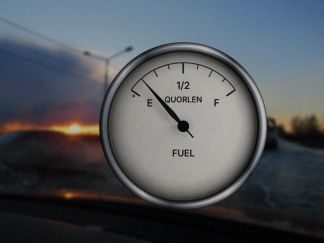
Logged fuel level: 0.125
